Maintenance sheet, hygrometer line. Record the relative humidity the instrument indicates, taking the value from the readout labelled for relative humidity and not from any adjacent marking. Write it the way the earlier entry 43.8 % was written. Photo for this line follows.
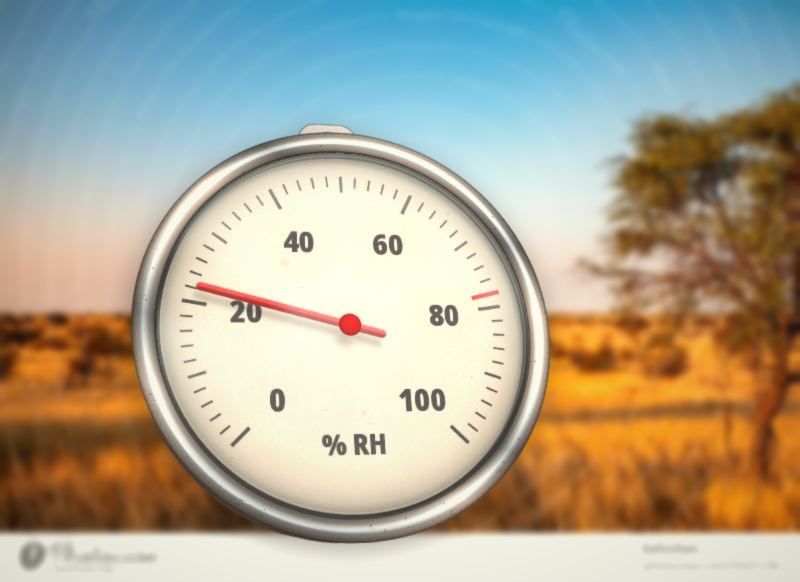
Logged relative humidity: 22 %
